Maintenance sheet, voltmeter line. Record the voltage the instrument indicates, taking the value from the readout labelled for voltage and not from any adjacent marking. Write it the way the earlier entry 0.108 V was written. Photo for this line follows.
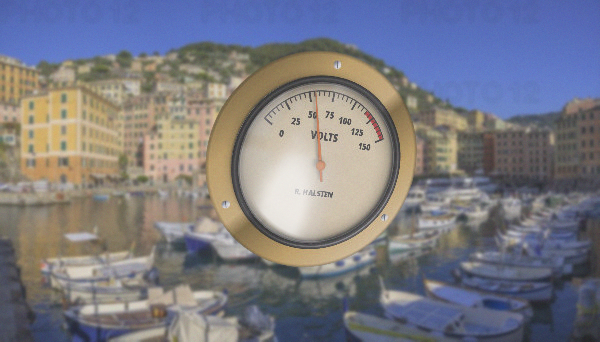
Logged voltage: 55 V
